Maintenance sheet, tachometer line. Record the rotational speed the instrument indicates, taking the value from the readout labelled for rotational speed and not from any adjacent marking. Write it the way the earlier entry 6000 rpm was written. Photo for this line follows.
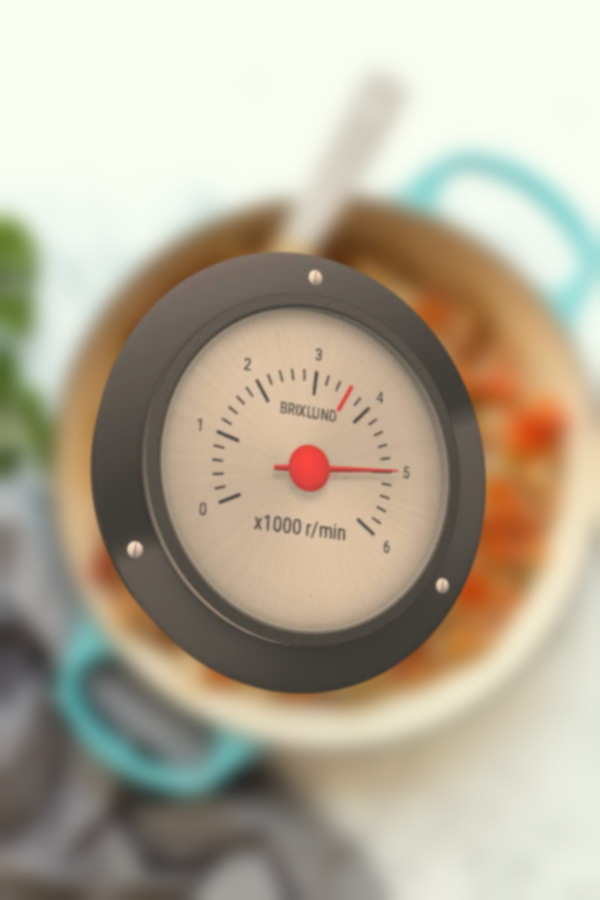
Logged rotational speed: 5000 rpm
